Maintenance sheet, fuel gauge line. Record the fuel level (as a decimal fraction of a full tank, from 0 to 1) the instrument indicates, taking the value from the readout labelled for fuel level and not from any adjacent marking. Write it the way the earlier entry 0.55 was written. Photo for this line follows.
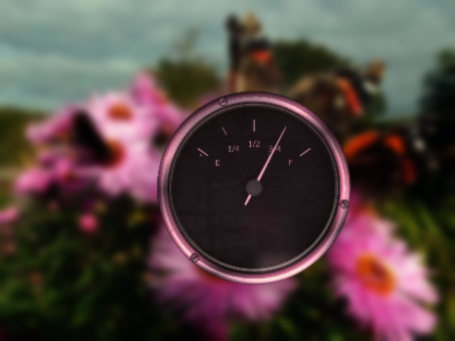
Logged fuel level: 0.75
